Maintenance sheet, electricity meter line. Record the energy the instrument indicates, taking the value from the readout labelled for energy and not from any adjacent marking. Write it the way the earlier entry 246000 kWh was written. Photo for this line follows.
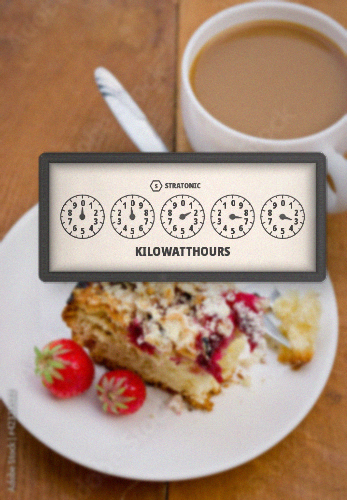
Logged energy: 173 kWh
